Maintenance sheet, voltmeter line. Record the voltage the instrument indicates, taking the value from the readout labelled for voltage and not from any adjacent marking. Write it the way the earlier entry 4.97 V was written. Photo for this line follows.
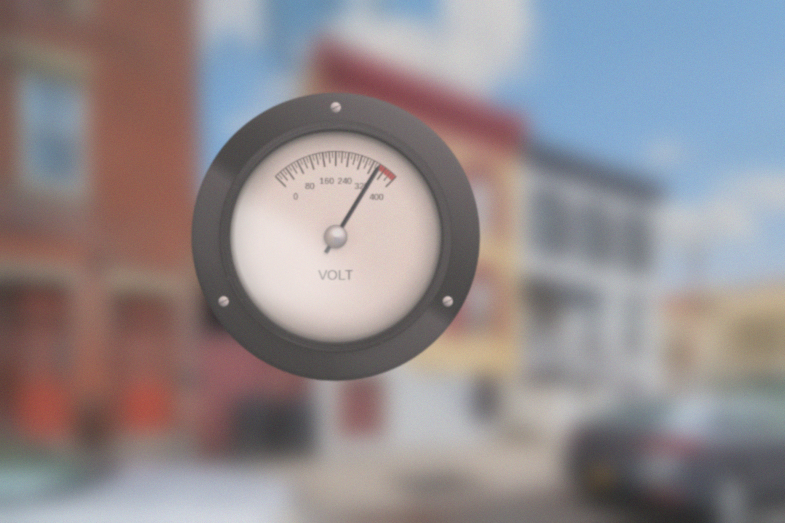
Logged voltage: 340 V
